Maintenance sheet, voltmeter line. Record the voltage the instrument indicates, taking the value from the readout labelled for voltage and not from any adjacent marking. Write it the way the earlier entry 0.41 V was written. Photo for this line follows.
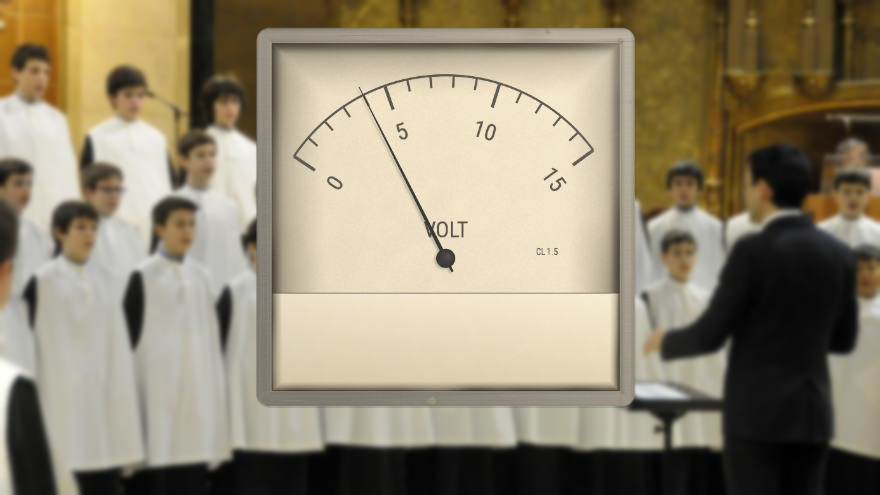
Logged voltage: 4 V
